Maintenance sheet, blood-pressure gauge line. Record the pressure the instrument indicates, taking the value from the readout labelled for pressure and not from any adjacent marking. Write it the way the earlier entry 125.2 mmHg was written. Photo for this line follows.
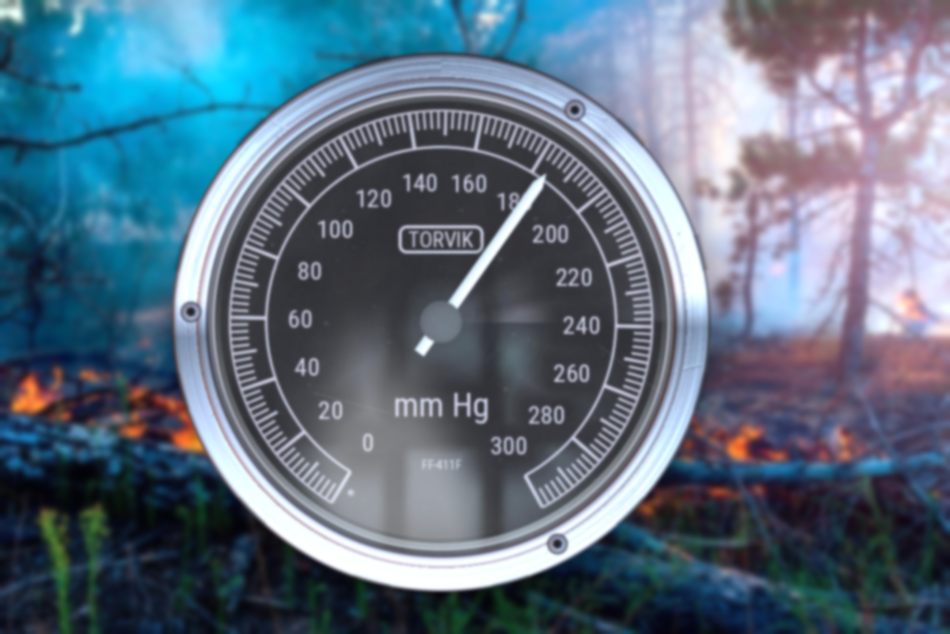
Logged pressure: 184 mmHg
